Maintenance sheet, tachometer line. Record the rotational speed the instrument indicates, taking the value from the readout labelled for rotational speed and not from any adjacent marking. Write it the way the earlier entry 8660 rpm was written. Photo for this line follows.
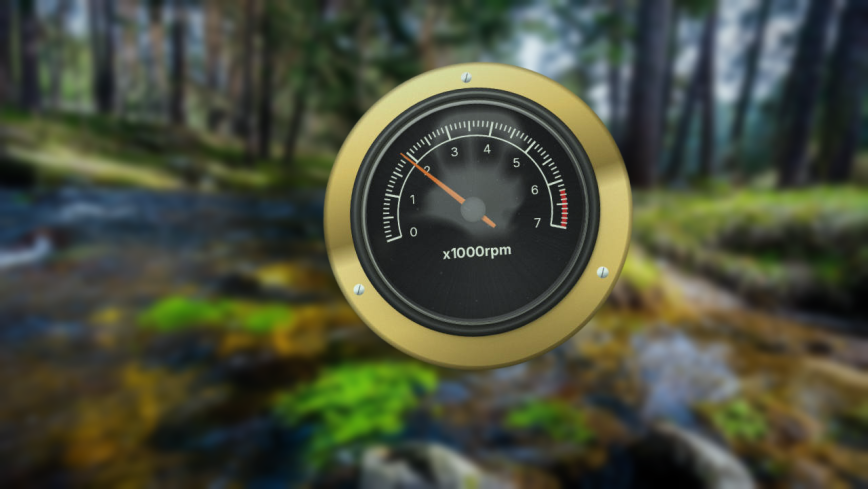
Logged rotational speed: 1900 rpm
